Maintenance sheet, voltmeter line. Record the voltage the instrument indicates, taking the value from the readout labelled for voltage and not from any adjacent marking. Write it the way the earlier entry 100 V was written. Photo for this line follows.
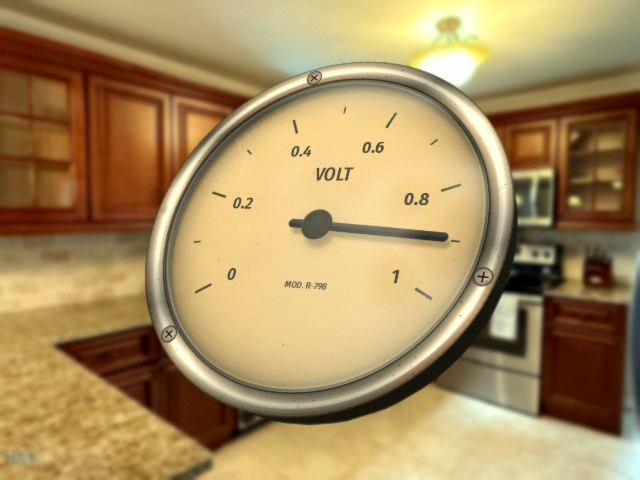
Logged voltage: 0.9 V
